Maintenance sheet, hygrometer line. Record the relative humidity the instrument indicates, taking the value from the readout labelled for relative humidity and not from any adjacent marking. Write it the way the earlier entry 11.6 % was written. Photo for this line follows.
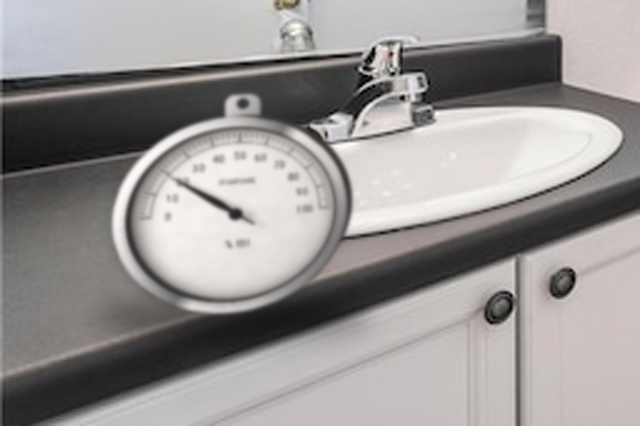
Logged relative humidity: 20 %
